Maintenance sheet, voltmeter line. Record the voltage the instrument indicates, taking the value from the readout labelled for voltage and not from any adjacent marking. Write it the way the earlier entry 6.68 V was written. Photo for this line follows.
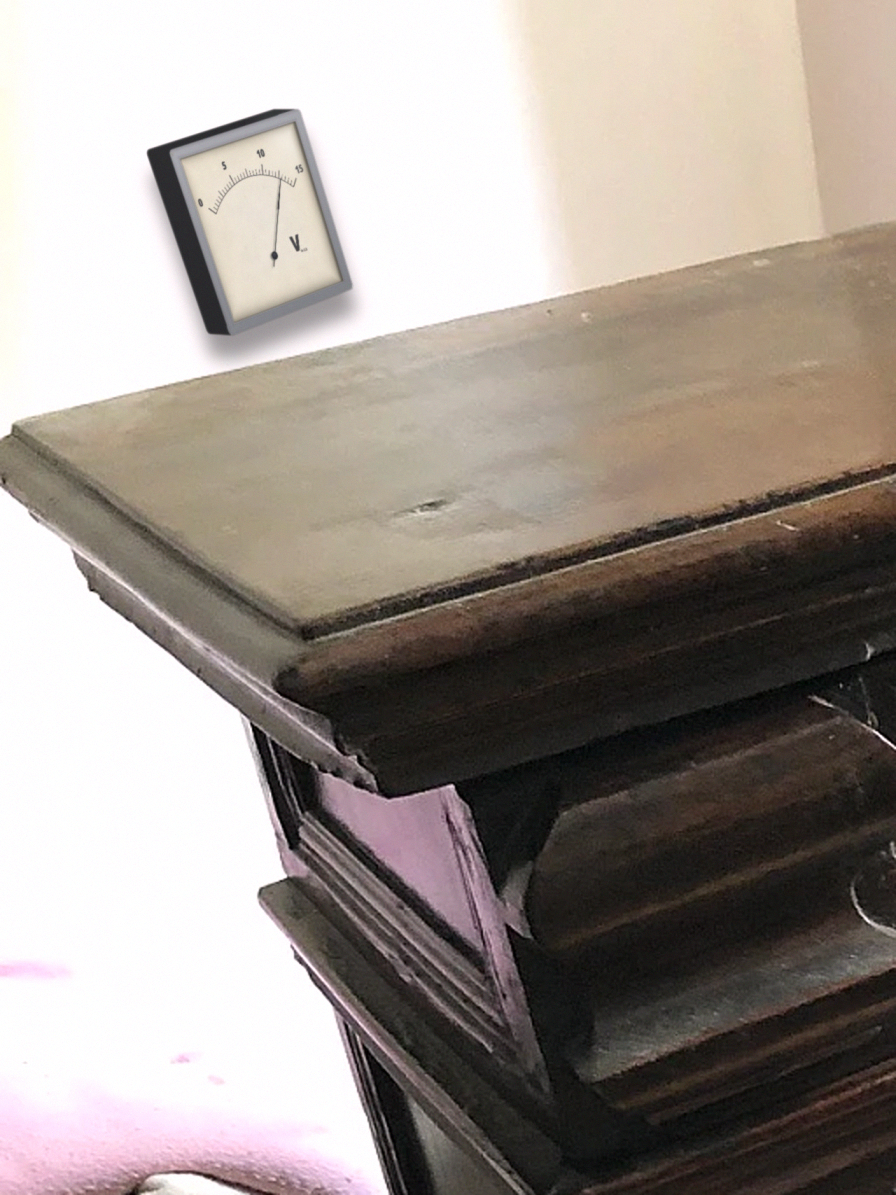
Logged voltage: 12.5 V
